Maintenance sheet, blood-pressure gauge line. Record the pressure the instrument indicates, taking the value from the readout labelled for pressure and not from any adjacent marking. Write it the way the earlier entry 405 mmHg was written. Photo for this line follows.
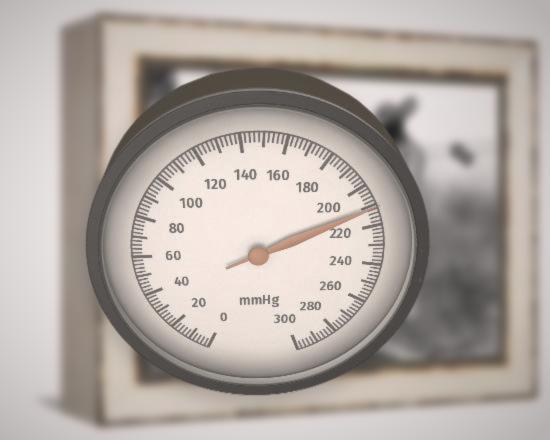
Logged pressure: 210 mmHg
